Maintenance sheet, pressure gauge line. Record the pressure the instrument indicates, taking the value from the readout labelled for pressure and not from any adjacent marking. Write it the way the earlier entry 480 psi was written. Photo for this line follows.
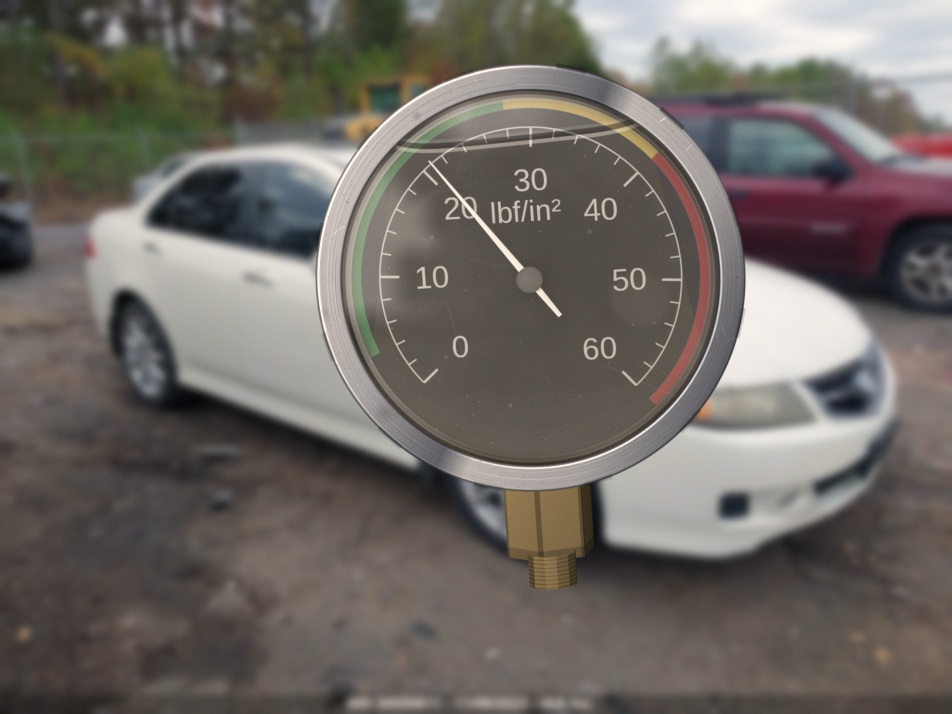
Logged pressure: 21 psi
